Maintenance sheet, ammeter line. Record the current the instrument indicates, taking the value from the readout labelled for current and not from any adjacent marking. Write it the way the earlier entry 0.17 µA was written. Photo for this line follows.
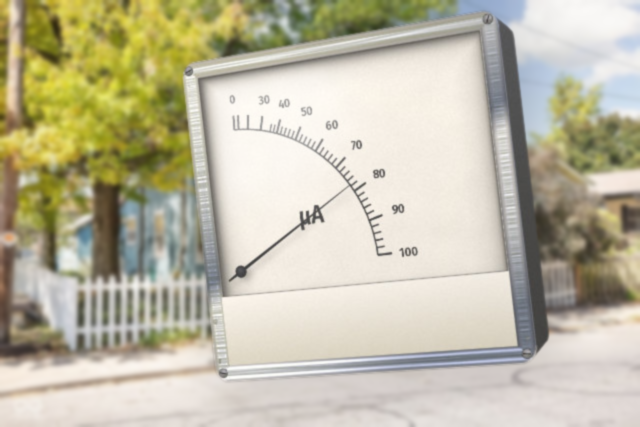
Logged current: 78 µA
